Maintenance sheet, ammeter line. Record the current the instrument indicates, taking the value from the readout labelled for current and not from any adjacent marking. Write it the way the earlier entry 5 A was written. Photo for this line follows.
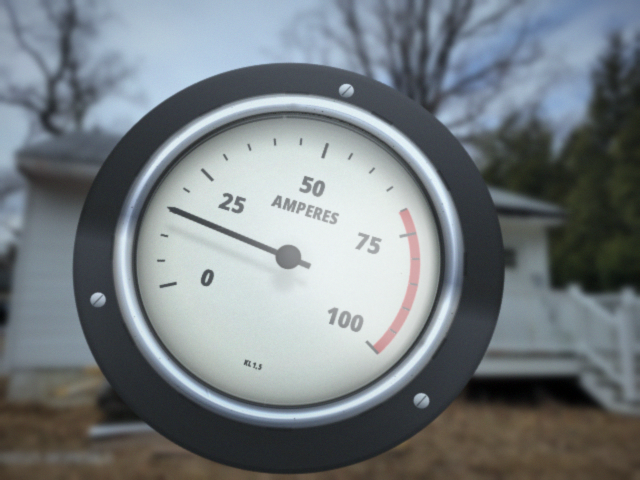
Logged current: 15 A
